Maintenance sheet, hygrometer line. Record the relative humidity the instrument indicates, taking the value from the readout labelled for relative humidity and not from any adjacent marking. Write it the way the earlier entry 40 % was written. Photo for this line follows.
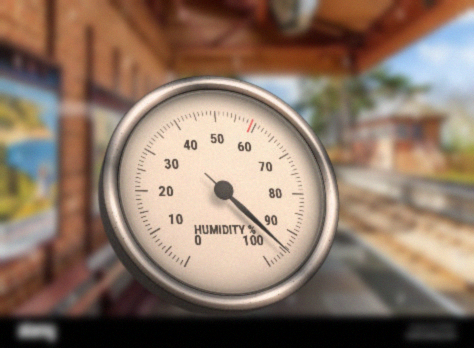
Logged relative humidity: 95 %
